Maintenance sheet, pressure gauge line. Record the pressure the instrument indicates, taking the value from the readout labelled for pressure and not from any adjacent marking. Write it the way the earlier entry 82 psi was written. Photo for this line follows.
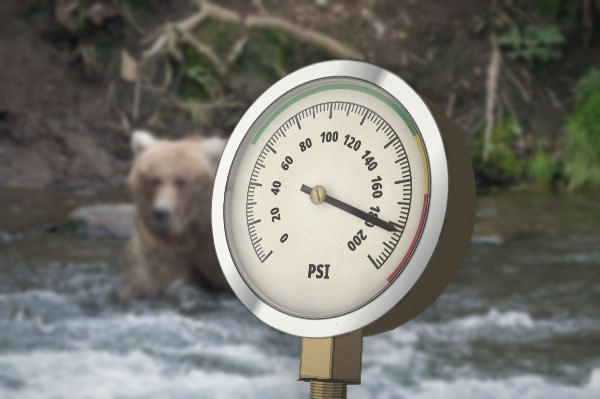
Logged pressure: 182 psi
